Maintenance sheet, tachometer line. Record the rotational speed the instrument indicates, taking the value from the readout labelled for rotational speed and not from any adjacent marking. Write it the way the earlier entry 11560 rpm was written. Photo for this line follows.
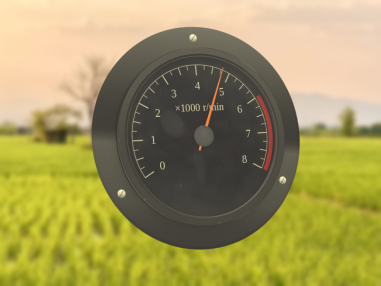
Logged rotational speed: 4750 rpm
